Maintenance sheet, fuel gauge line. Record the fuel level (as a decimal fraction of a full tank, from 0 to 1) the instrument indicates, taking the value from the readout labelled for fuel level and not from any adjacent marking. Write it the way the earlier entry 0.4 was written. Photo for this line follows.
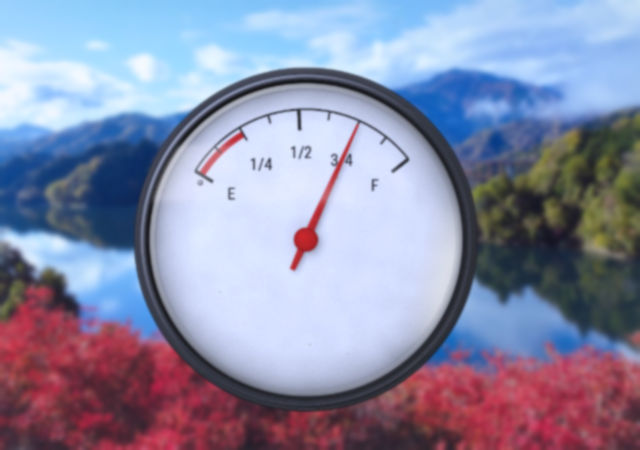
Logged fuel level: 0.75
